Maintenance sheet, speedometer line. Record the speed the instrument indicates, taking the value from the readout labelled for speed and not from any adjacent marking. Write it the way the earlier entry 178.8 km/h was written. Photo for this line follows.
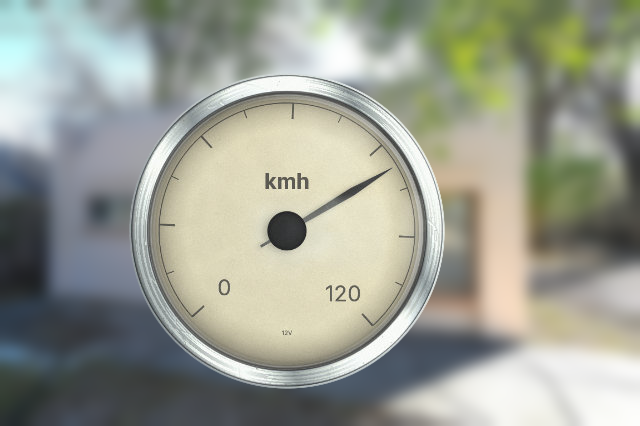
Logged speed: 85 km/h
